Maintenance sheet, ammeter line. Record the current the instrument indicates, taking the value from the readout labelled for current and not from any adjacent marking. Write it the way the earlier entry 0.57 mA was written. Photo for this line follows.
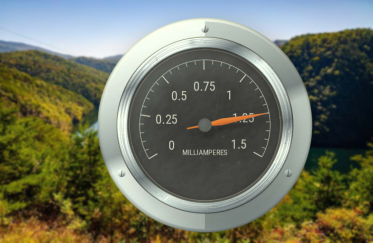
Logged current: 1.25 mA
